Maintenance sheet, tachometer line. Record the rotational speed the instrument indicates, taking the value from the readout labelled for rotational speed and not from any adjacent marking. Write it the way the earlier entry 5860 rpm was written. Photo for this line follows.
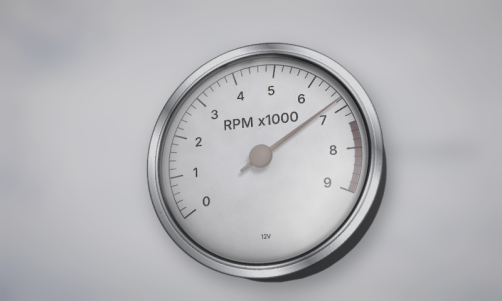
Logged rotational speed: 6800 rpm
